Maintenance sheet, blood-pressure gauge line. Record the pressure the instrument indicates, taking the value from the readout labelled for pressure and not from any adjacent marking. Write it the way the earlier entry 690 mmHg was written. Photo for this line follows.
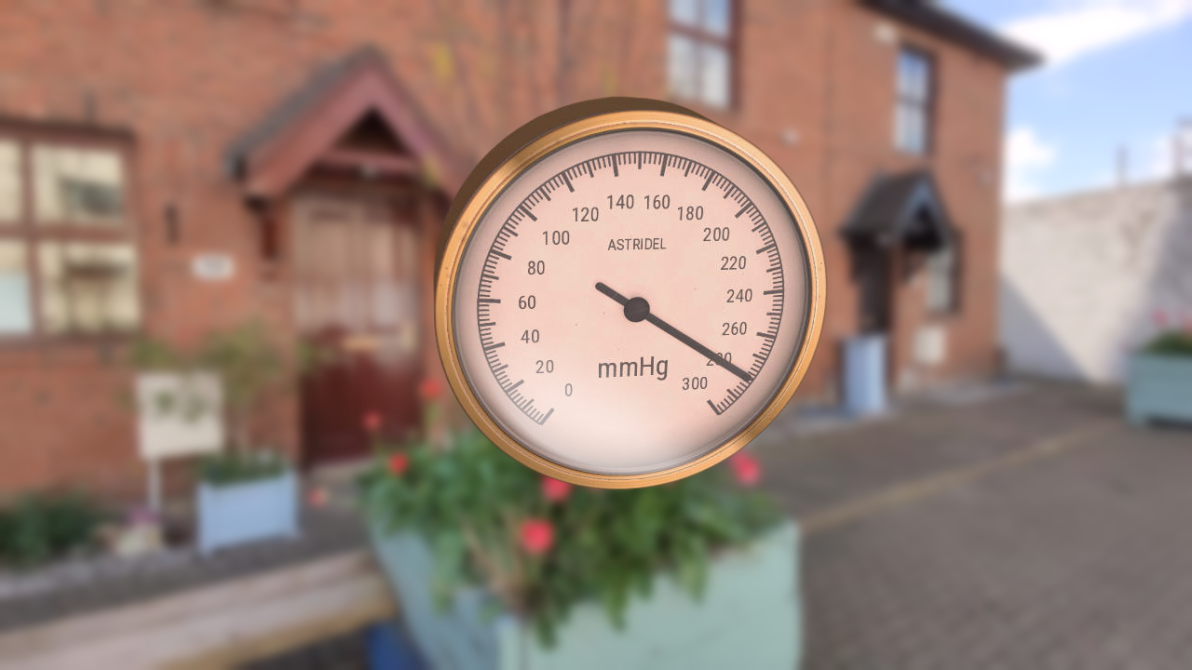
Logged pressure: 280 mmHg
